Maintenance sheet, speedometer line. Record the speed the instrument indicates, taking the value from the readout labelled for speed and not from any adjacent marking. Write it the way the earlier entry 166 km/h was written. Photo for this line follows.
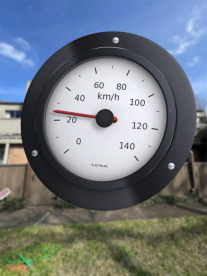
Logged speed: 25 km/h
